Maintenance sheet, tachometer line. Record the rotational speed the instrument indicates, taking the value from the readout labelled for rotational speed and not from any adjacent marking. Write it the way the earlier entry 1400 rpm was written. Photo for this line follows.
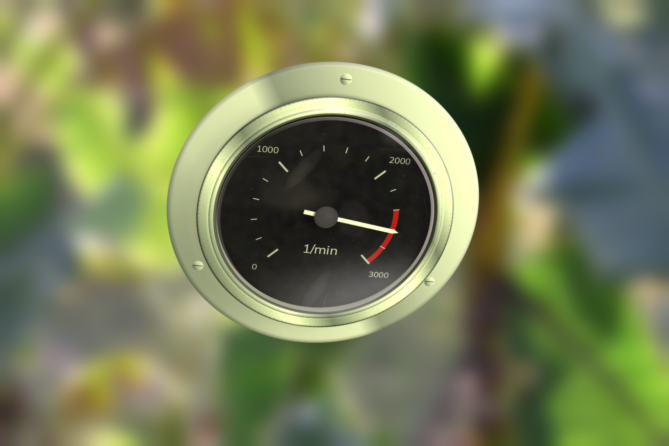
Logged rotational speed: 2600 rpm
